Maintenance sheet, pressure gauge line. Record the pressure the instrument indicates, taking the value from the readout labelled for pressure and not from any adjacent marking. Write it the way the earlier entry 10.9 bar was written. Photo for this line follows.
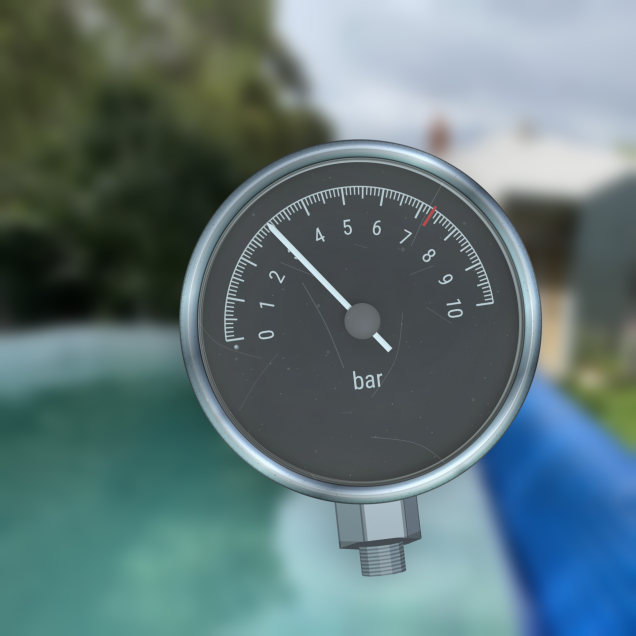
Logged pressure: 3 bar
